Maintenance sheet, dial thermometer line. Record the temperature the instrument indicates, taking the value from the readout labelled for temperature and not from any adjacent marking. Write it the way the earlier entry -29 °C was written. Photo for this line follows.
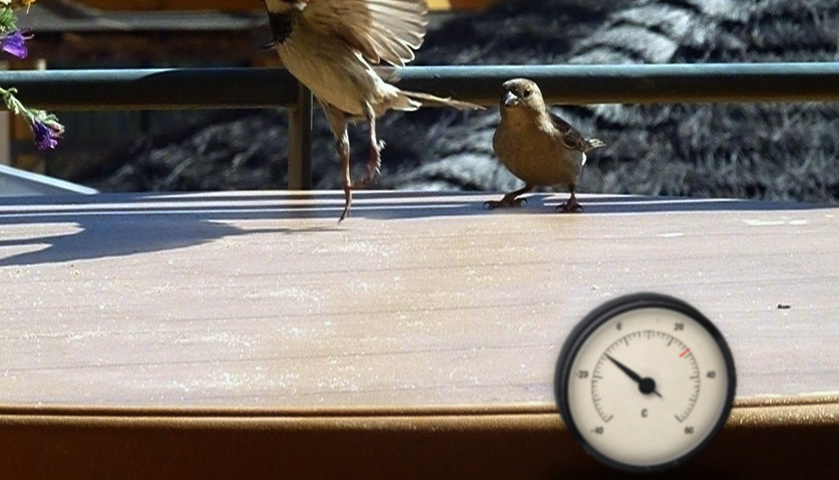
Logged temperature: -10 °C
